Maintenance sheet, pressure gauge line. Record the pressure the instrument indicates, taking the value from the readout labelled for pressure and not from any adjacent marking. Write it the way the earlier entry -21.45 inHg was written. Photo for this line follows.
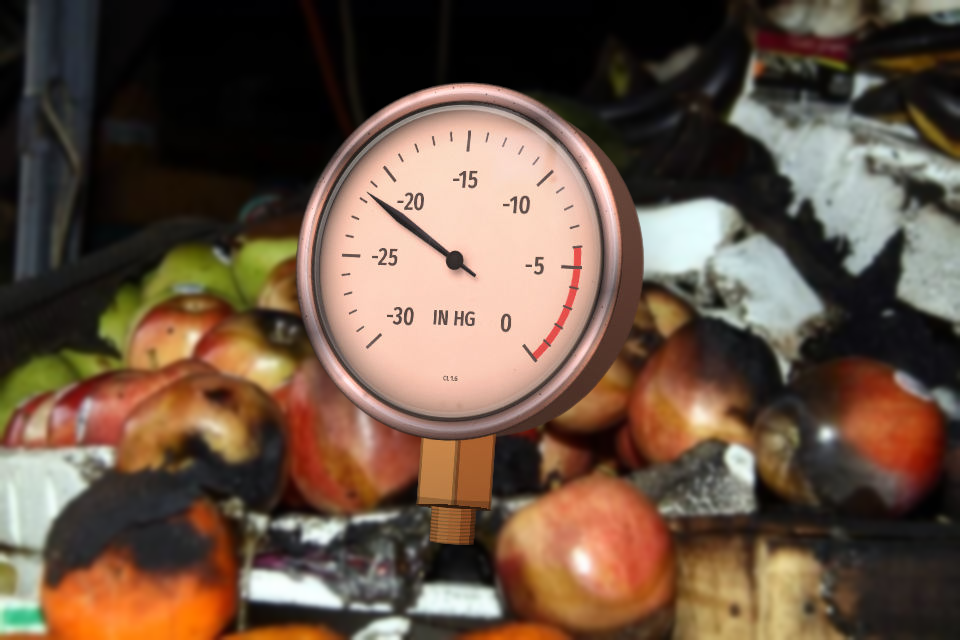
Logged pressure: -21.5 inHg
